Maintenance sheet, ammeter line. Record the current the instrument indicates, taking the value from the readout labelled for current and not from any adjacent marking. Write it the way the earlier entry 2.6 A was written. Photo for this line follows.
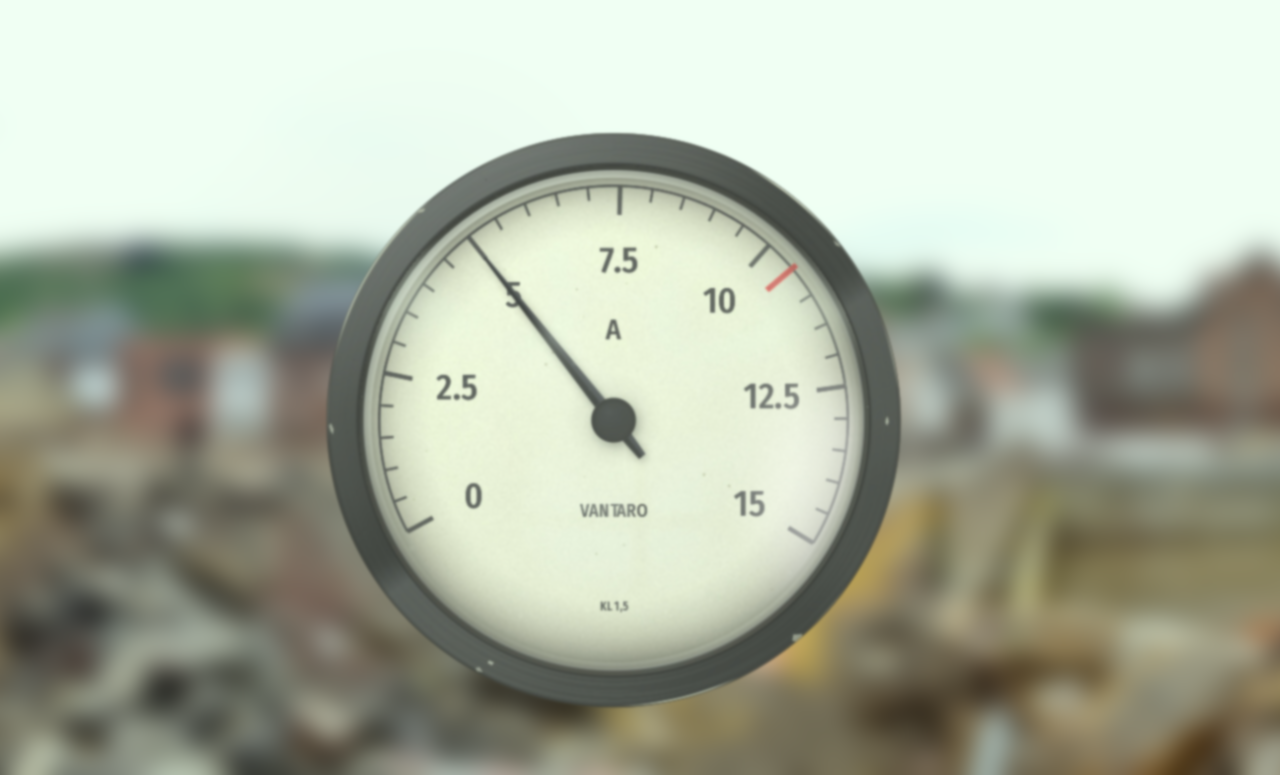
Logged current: 5 A
